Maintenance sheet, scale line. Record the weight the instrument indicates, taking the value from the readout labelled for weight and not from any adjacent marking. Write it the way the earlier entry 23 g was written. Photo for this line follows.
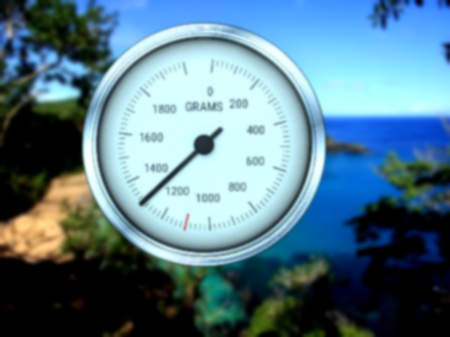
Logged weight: 1300 g
